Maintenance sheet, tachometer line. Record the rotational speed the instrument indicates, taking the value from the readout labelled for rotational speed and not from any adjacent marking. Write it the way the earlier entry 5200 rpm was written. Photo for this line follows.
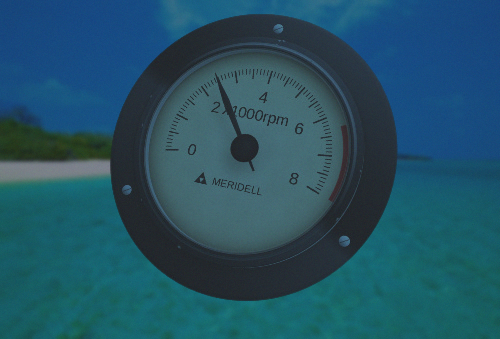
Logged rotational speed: 2500 rpm
